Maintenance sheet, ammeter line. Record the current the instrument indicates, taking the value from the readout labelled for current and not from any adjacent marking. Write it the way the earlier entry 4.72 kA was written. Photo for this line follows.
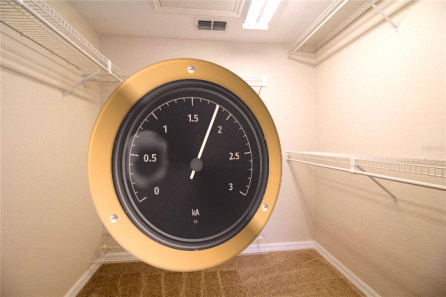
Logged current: 1.8 kA
